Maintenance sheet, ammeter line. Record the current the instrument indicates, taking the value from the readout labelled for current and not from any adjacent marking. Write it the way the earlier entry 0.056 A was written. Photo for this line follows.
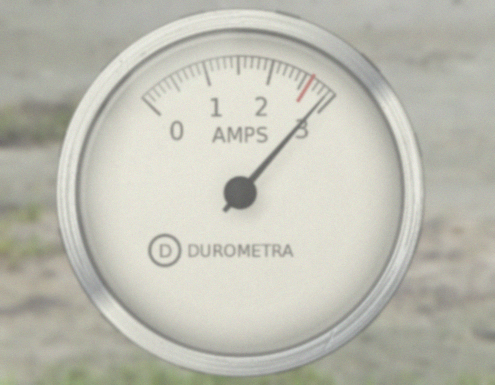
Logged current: 2.9 A
